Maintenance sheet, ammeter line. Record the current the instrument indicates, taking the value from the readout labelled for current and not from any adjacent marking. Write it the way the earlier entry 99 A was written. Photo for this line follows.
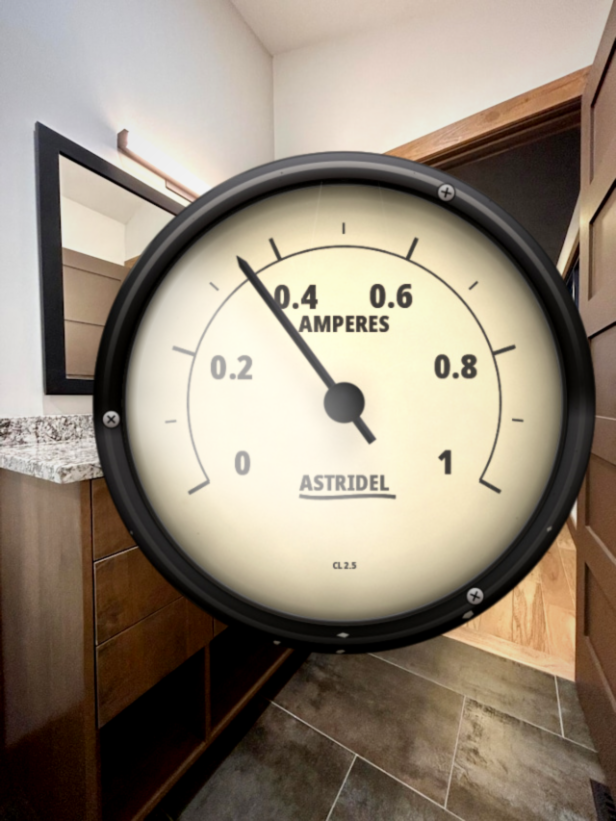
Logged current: 0.35 A
